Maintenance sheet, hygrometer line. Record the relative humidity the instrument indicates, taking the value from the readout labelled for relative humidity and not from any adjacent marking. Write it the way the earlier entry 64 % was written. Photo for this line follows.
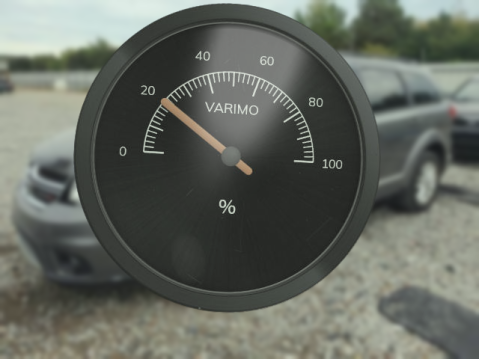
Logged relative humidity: 20 %
